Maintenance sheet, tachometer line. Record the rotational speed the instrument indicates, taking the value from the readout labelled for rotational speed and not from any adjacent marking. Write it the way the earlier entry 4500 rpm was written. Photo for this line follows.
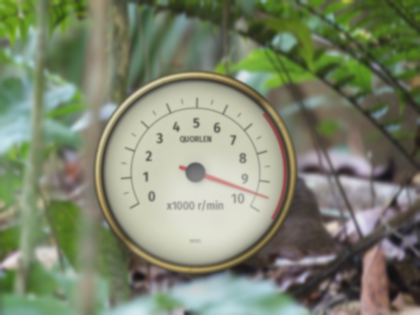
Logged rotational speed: 9500 rpm
